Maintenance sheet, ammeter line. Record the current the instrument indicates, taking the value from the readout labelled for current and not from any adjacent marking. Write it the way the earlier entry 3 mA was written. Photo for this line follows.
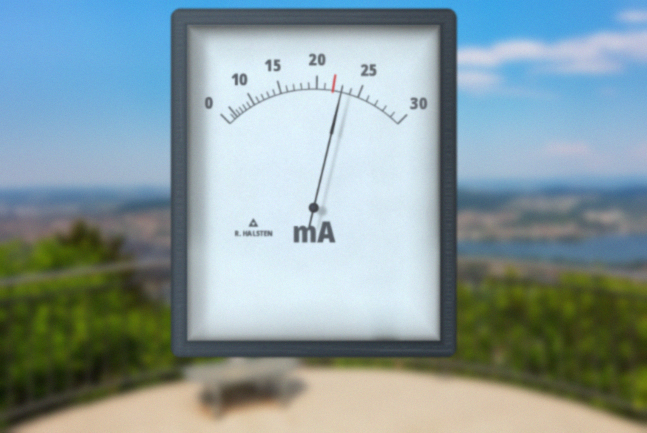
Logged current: 23 mA
